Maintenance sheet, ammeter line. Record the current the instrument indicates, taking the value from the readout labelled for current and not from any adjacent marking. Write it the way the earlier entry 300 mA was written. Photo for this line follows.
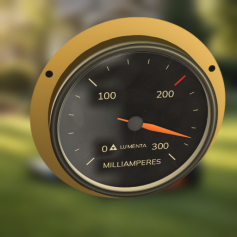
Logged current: 270 mA
